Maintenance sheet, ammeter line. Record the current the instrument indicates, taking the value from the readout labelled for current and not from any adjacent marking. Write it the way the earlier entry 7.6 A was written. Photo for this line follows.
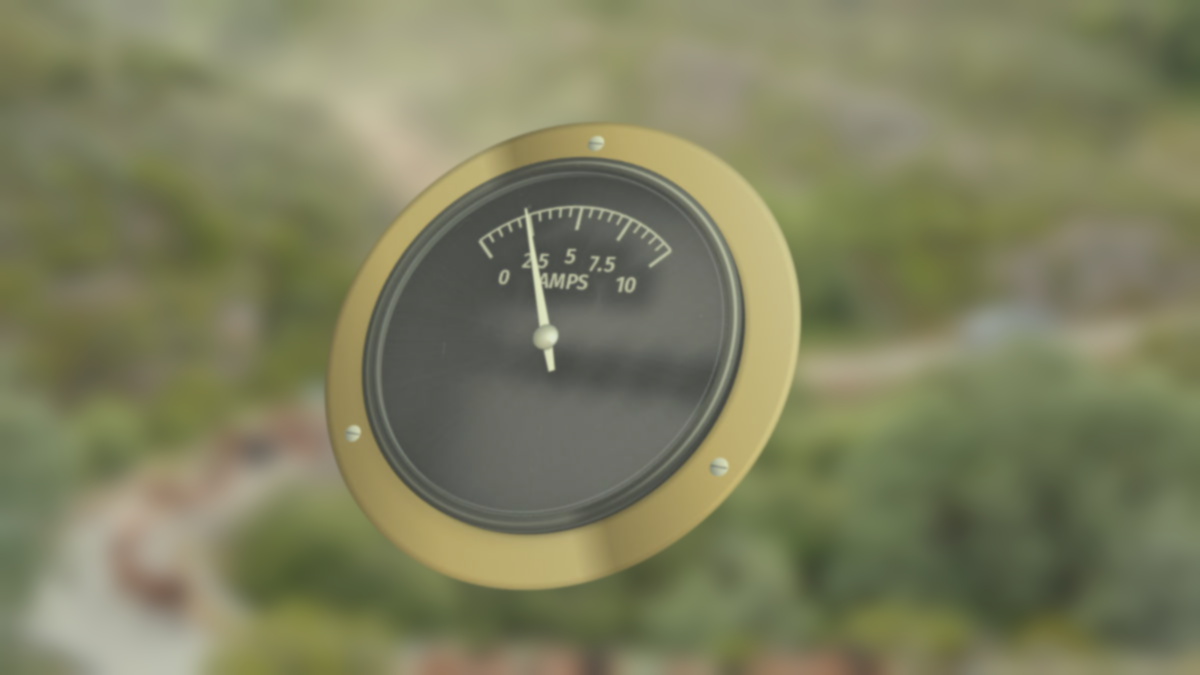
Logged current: 2.5 A
